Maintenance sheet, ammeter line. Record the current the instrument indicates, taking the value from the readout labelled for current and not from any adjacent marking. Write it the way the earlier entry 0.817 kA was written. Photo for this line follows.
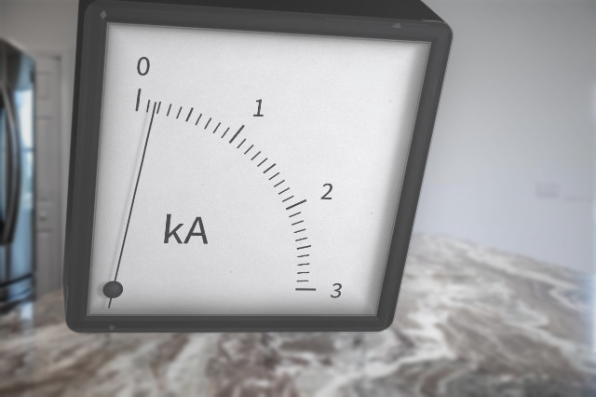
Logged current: 0.15 kA
